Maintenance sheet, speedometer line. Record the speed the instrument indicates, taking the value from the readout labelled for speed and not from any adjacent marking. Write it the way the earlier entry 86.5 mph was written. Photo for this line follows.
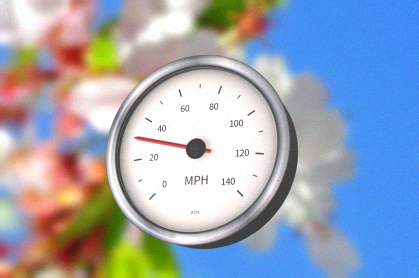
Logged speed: 30 mph
